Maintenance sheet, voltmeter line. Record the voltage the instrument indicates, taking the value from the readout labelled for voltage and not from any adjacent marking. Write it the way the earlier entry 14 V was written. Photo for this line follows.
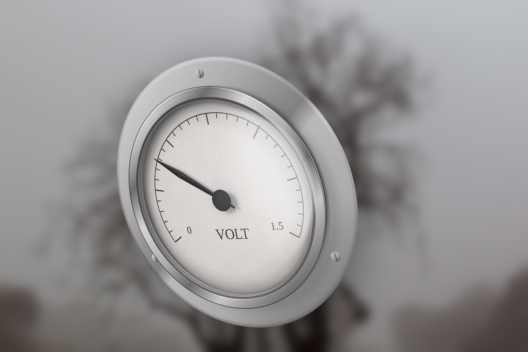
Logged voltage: 0.4 V
